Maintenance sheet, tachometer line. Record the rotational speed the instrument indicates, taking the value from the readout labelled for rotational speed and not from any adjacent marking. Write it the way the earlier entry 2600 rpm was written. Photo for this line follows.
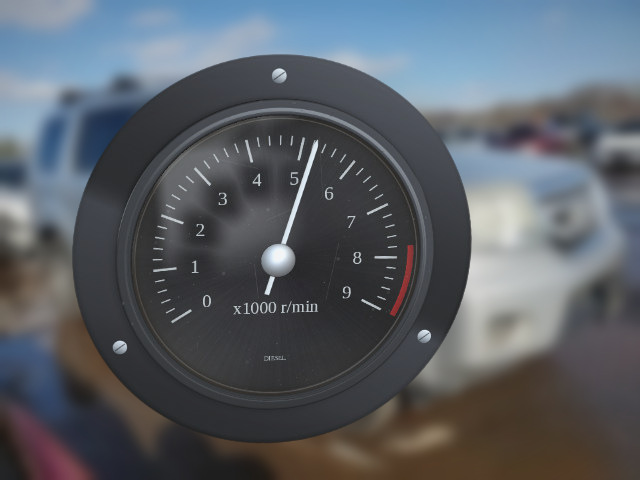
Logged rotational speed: 5200 rpm
